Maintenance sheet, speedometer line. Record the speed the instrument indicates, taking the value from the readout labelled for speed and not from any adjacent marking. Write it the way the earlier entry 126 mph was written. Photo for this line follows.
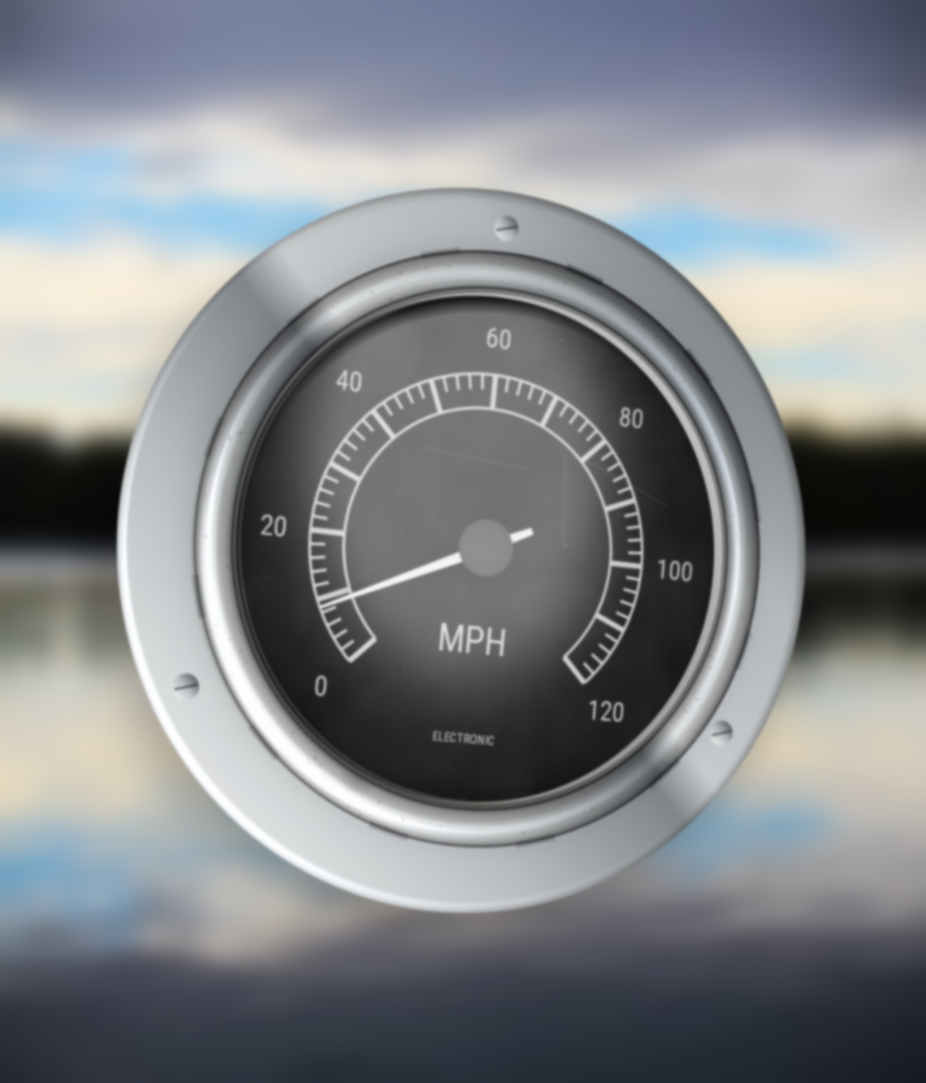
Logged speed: 9 mph
